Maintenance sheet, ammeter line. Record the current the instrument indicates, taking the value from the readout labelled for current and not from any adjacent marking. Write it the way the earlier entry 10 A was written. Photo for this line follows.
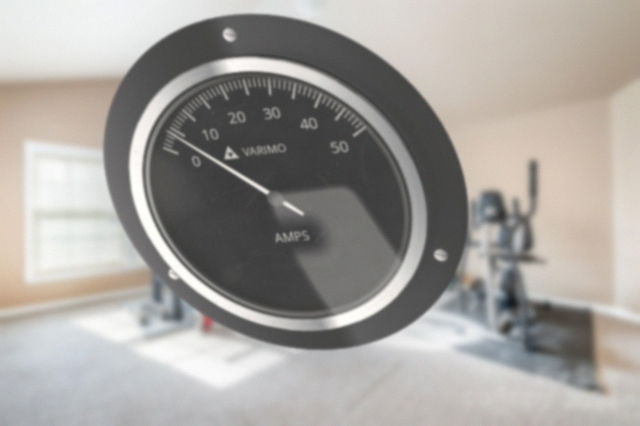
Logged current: 5 A
